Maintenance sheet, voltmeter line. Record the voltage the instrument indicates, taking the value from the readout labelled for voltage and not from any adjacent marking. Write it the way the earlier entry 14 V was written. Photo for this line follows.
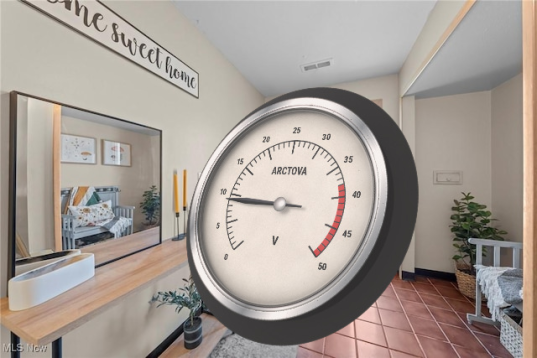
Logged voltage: 9 V
